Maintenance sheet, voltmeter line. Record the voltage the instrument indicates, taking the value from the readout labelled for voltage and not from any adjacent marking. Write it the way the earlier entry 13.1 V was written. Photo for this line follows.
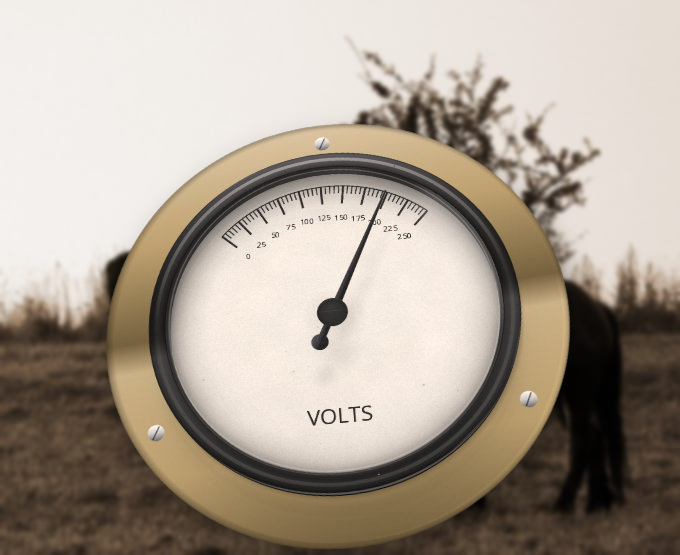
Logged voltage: 200 V
